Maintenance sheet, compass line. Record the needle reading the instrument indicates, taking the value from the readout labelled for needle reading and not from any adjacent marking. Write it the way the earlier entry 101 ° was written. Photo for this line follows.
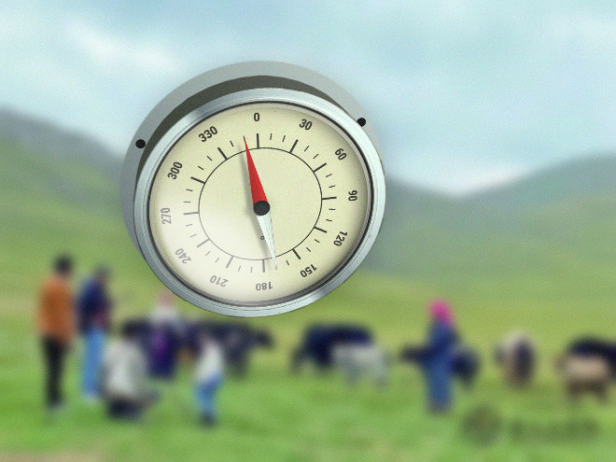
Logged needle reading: 350 °
